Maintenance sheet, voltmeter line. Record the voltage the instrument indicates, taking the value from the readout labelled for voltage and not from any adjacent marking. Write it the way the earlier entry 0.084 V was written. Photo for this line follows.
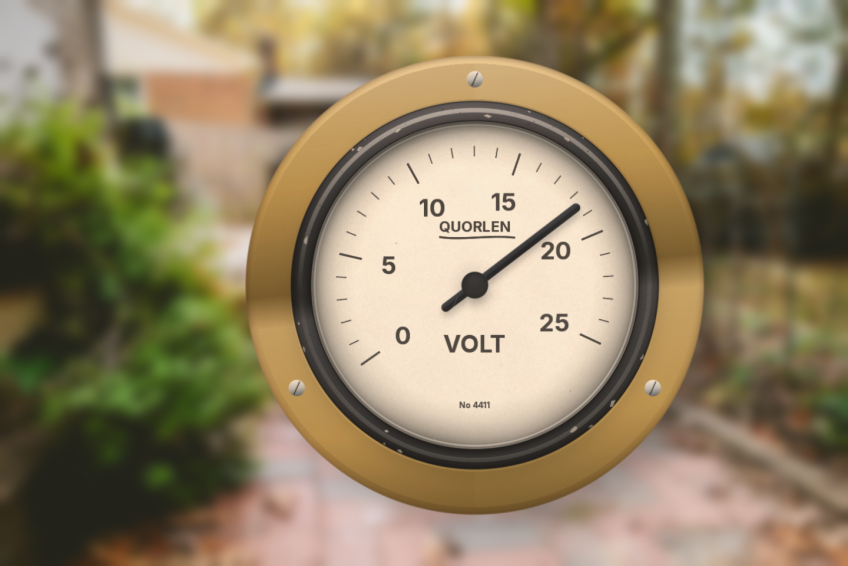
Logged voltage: 18.5 V
